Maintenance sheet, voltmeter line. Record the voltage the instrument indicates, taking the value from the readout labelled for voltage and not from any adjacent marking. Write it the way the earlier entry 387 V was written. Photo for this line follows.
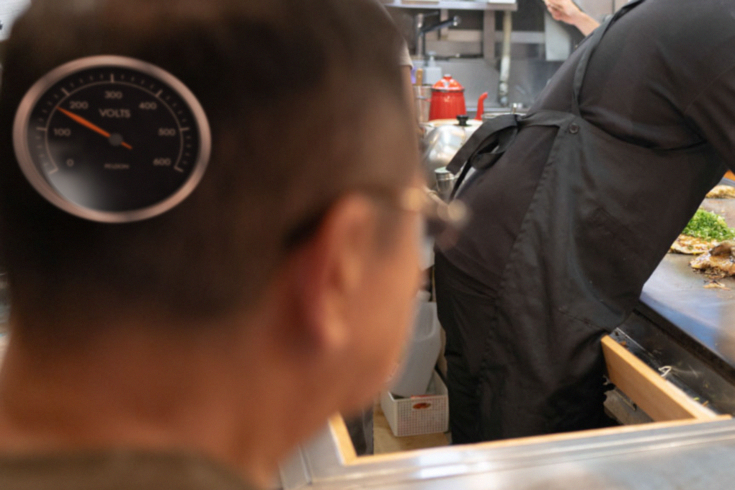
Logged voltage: 160 V
